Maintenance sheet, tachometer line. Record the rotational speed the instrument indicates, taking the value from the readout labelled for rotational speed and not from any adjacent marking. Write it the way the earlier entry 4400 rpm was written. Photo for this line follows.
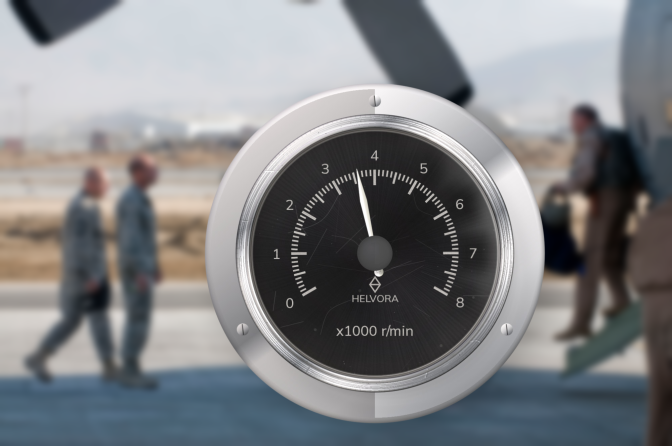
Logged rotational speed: 3600 rpm
